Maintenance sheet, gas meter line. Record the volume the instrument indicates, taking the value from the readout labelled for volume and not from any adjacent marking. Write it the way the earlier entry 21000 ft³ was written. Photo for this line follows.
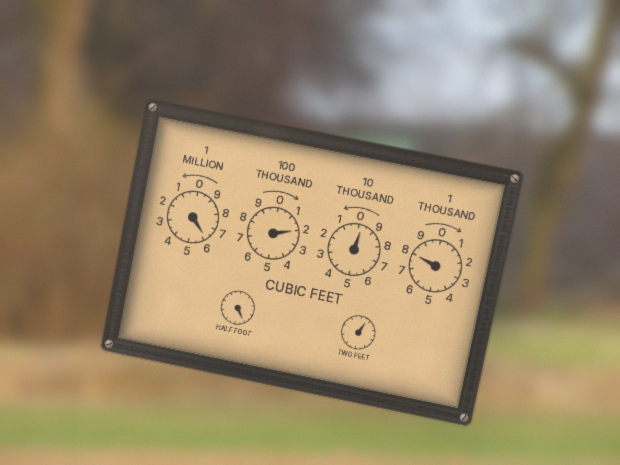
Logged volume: 619800 ft³
